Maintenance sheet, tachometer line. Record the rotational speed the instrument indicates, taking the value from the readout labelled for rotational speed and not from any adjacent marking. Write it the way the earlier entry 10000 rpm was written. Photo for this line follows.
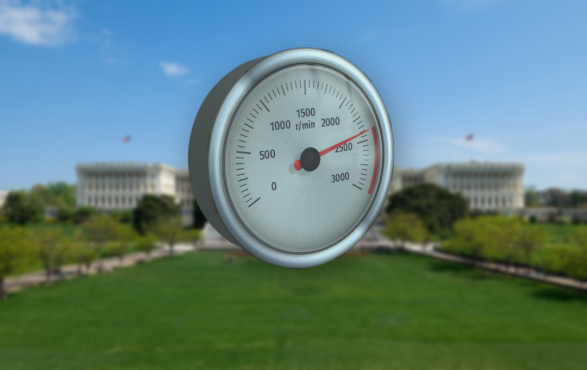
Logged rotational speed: 2400 rpm
